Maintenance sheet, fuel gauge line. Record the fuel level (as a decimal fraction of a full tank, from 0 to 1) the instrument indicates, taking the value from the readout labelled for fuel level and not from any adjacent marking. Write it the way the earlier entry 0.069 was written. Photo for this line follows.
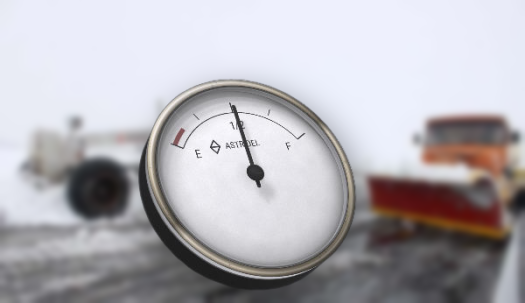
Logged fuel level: 0.5
